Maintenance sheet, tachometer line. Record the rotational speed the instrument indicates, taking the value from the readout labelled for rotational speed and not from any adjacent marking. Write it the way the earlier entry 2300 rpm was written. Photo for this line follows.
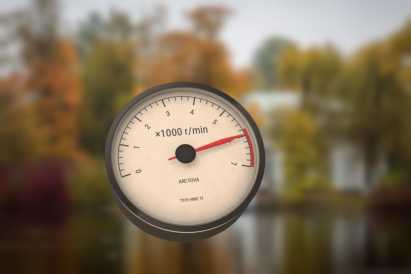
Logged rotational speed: 6000 rpm
